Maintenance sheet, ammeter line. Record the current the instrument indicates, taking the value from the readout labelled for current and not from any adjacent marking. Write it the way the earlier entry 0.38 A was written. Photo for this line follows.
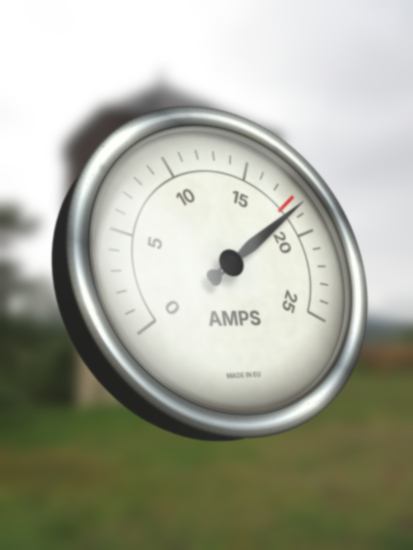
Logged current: 18.5 A
